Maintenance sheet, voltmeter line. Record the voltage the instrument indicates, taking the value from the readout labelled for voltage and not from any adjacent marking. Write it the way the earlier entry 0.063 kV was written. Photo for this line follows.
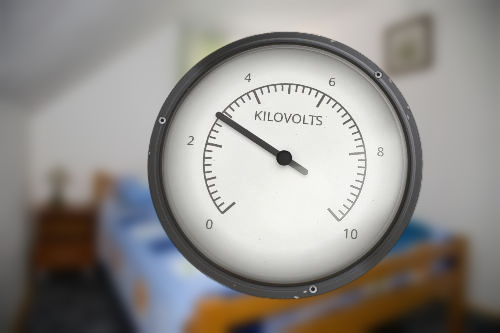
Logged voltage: 2.8 kV
